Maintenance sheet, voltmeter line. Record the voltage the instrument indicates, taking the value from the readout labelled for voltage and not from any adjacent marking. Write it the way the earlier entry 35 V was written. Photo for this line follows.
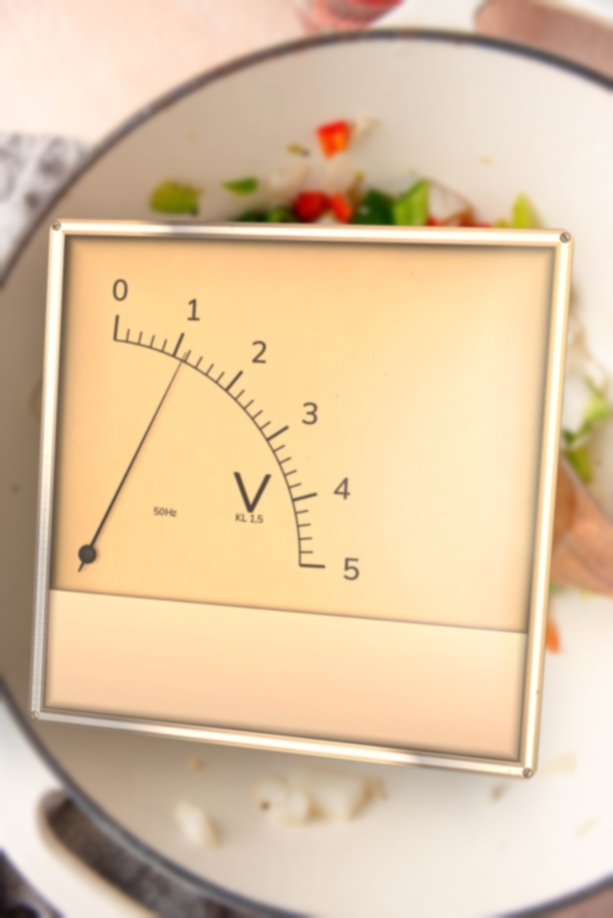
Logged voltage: 1.2 V
